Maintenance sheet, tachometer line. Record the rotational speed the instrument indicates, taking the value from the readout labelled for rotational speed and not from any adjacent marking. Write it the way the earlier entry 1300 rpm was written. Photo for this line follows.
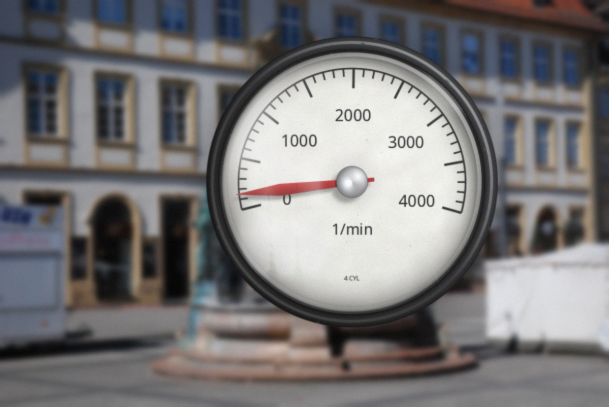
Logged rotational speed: 150 rpm
